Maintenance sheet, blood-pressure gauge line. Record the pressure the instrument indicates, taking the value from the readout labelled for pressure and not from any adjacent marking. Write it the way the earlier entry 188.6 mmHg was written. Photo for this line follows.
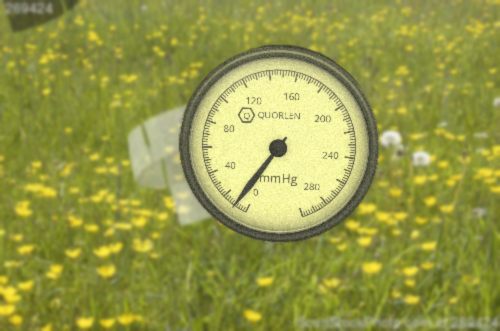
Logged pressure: 10 mmHg
